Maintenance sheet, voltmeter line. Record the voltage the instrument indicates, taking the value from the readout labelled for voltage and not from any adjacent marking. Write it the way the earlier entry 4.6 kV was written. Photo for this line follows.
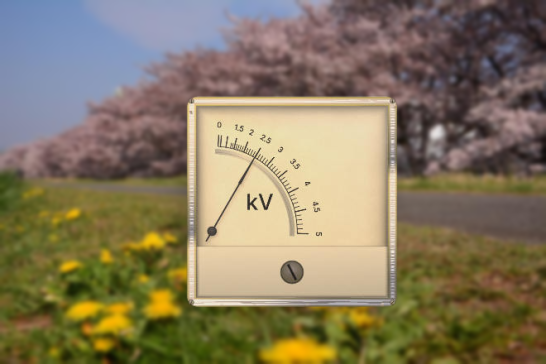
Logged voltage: 2.5 kV
